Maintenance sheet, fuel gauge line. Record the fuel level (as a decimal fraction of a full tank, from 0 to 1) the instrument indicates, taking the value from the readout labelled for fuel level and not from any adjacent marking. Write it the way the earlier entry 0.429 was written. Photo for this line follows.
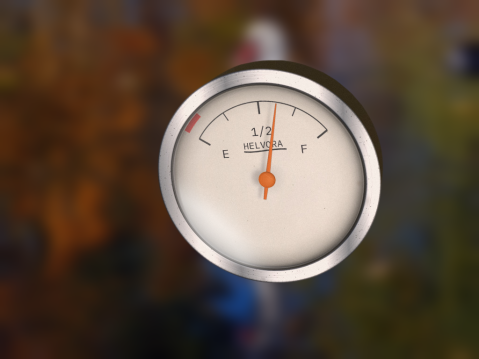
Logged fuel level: 0.625
